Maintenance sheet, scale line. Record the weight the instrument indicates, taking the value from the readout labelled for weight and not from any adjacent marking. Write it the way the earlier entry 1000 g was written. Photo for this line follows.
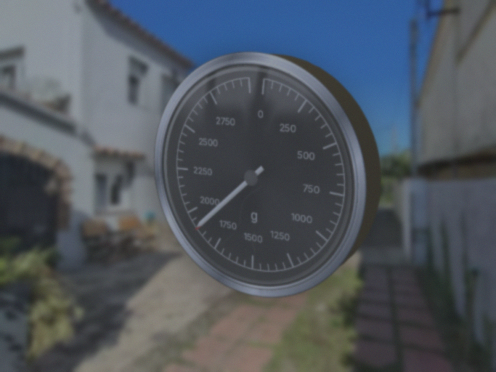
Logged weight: 1900 g
